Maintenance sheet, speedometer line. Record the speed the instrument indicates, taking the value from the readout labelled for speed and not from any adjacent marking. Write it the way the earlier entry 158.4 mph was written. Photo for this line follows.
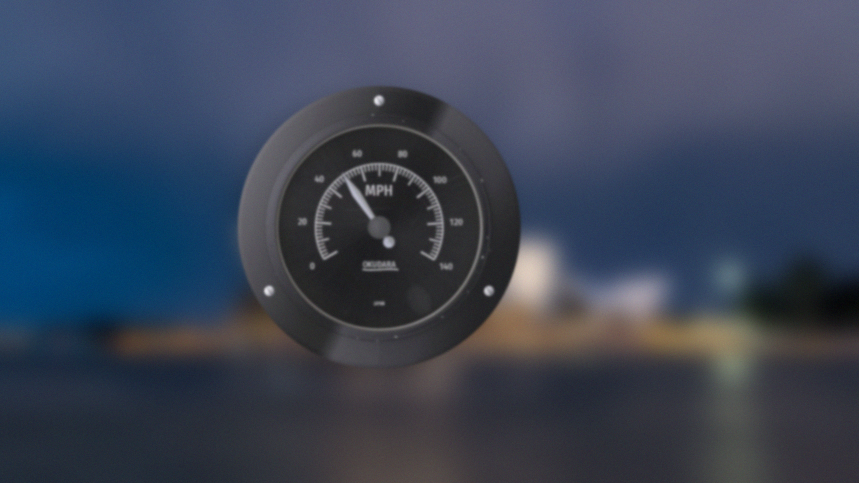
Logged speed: 50 mph
